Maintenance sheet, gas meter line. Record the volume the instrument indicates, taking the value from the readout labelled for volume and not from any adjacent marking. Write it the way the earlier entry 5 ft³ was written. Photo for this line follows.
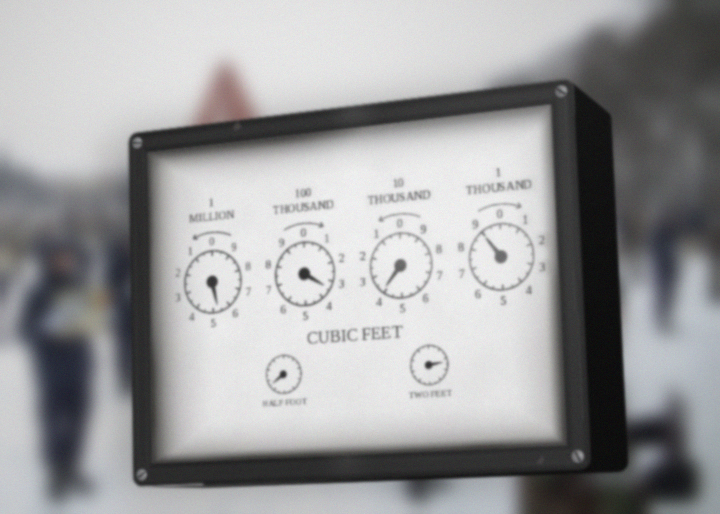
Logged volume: 533900 ft³
